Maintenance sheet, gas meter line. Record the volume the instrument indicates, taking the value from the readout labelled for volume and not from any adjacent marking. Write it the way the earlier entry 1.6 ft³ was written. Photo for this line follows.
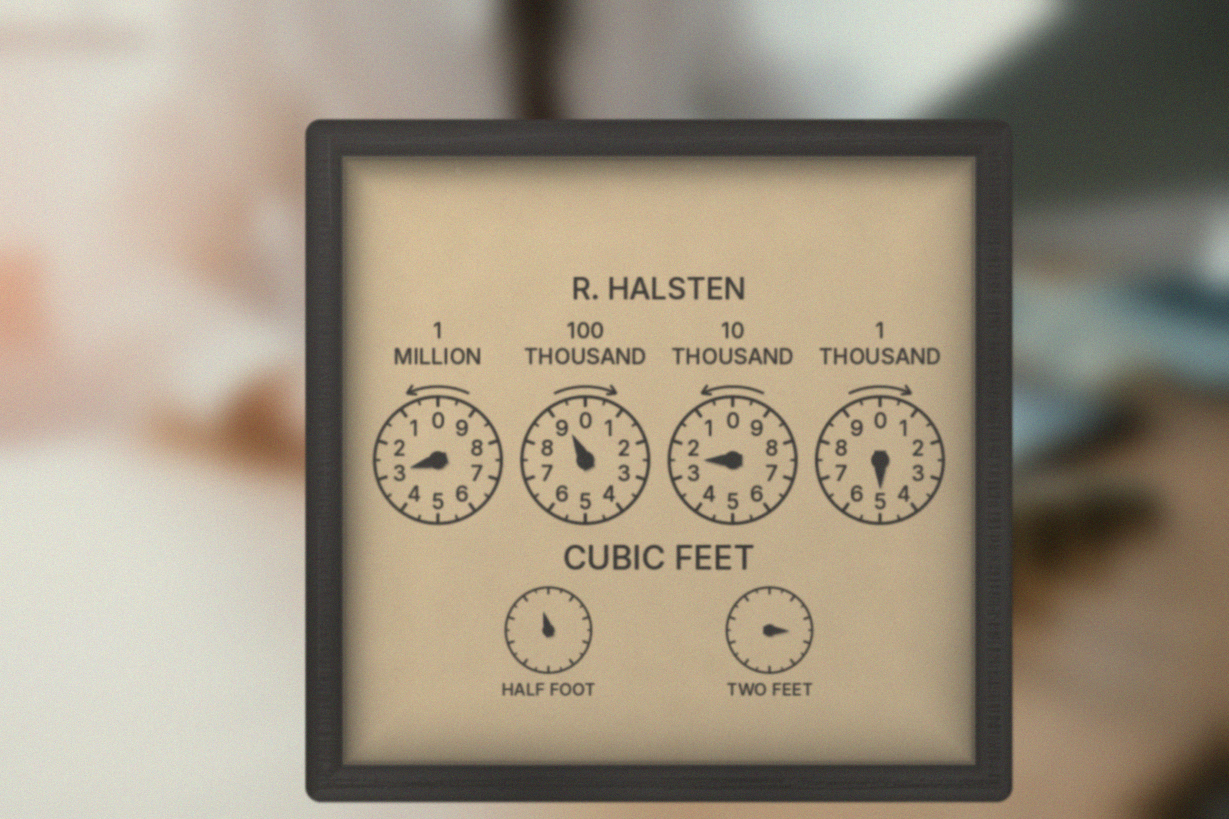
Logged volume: 292500 ft³
